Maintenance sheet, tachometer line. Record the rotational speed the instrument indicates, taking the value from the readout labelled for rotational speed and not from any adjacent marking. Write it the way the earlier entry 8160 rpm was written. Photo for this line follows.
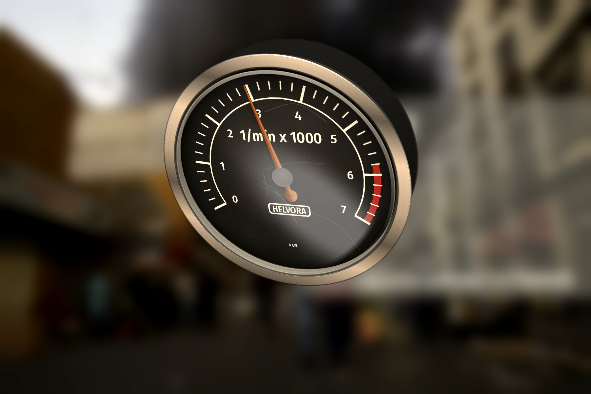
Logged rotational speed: 3000 rpm
